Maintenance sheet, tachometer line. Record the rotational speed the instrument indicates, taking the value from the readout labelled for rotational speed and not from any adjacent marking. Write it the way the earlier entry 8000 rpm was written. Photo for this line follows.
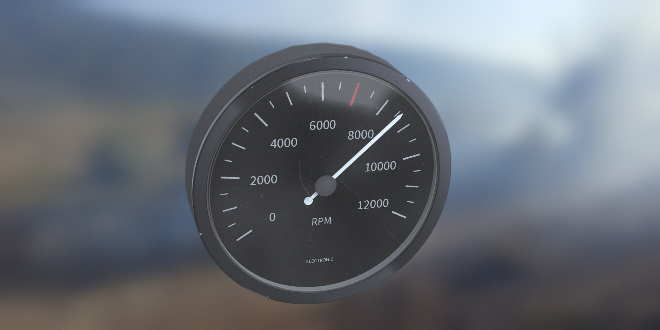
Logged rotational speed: 8500 rpm
